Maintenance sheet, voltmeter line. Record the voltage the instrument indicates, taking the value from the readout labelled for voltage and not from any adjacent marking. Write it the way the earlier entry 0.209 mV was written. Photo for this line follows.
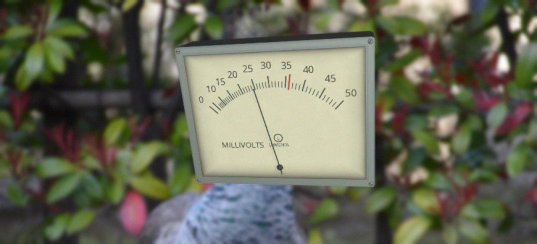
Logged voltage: 25 mV
